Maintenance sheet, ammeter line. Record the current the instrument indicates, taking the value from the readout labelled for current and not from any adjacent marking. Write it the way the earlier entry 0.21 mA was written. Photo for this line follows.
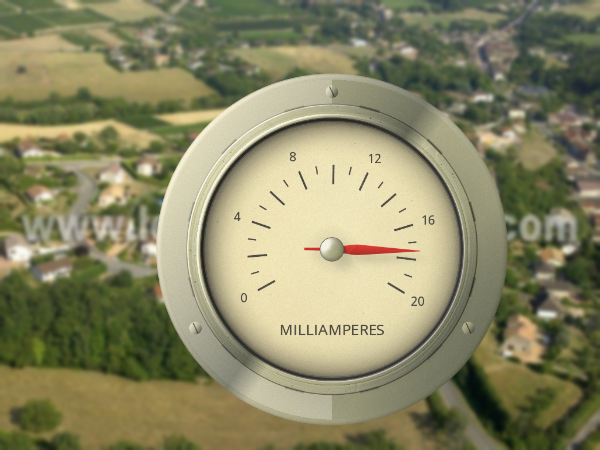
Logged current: 17.5 mA
